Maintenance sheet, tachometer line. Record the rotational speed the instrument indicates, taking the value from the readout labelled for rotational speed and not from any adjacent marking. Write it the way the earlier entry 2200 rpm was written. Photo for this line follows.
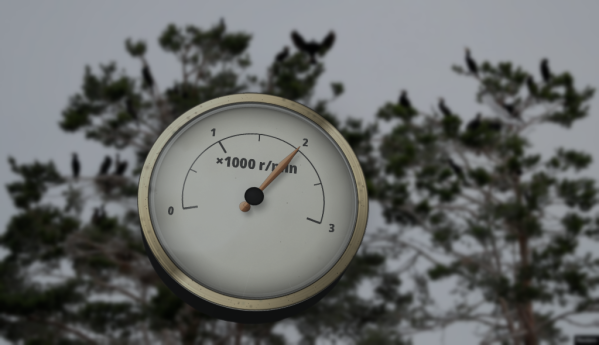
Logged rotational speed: 2000 rpm
